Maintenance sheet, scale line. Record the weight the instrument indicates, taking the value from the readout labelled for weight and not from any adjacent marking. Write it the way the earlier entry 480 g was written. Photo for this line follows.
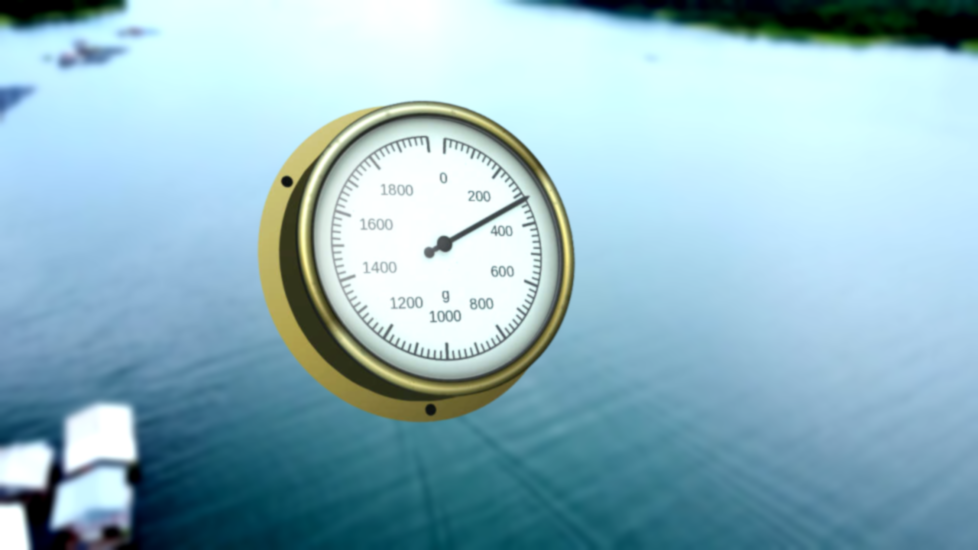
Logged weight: 320 g
